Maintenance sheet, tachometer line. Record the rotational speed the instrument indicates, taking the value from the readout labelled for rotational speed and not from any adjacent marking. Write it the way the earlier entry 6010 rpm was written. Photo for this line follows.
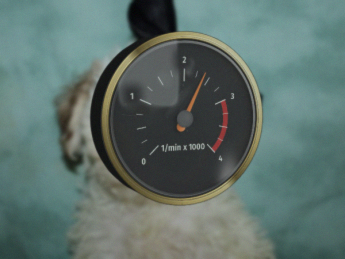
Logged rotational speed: 2375 rpm
